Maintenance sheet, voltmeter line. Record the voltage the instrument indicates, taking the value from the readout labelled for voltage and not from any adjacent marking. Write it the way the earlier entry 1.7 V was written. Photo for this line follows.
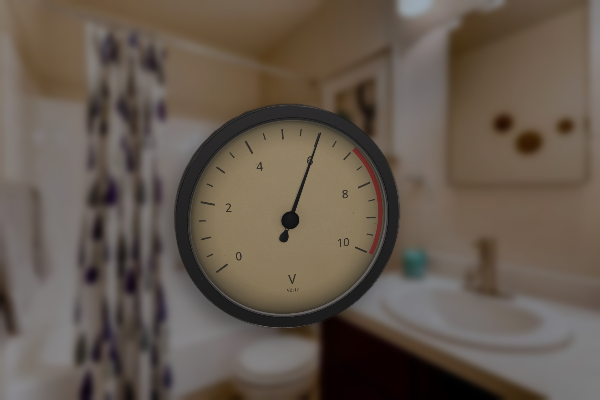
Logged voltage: 6 V
